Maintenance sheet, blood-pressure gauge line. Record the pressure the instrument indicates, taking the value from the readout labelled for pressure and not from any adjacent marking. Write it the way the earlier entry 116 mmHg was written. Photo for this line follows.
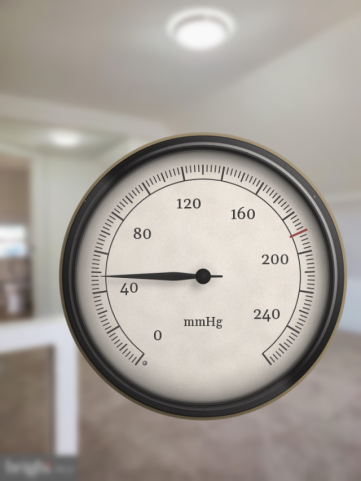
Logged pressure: 48 mmHg
